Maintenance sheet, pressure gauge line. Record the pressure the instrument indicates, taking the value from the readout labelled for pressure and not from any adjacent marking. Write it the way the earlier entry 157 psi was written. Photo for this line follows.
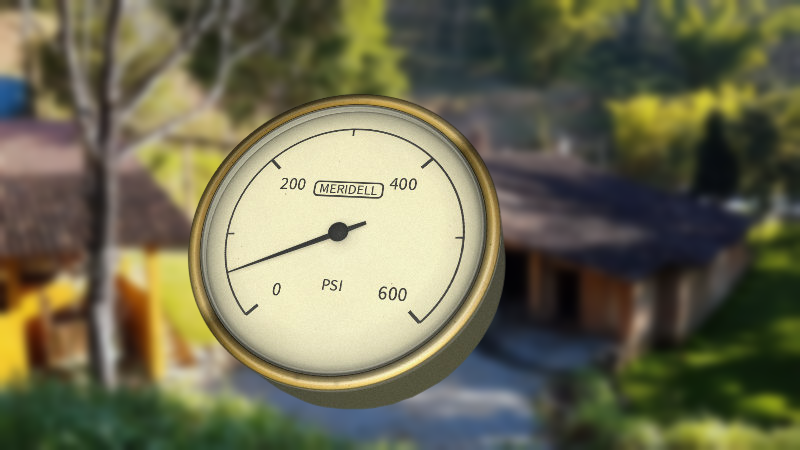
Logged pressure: 50 psi
